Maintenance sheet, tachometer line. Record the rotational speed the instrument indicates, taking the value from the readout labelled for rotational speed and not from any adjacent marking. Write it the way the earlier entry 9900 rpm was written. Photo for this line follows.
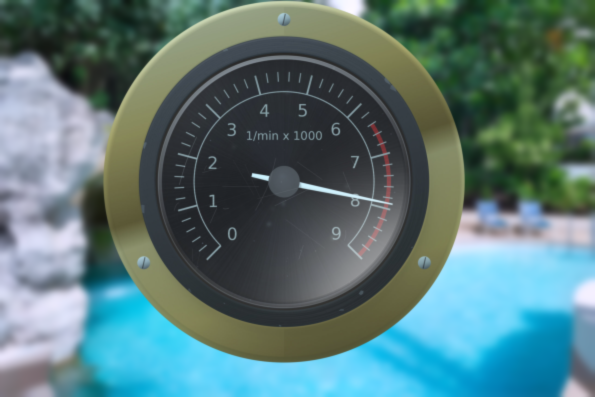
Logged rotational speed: 7900 rpm
